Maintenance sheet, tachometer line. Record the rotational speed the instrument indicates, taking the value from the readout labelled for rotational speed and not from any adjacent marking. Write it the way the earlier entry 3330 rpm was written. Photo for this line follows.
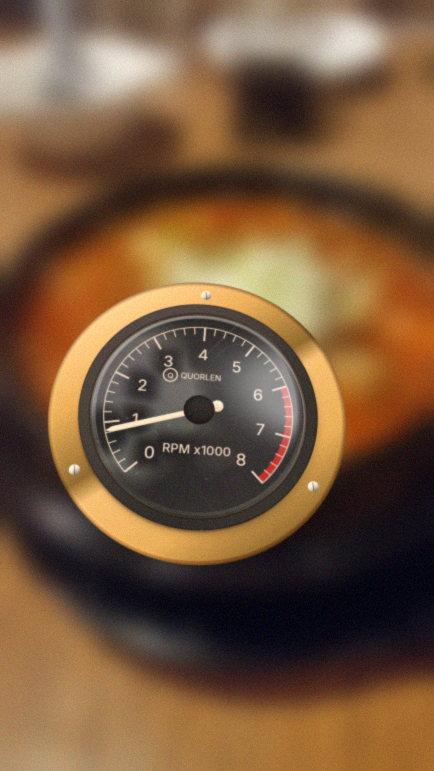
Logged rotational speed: 800 rpm
